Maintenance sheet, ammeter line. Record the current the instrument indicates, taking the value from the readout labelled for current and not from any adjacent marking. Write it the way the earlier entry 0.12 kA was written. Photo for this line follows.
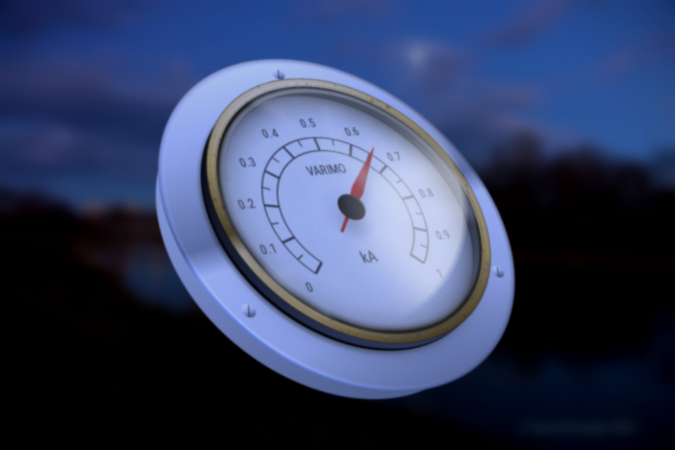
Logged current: 0.65 kA
